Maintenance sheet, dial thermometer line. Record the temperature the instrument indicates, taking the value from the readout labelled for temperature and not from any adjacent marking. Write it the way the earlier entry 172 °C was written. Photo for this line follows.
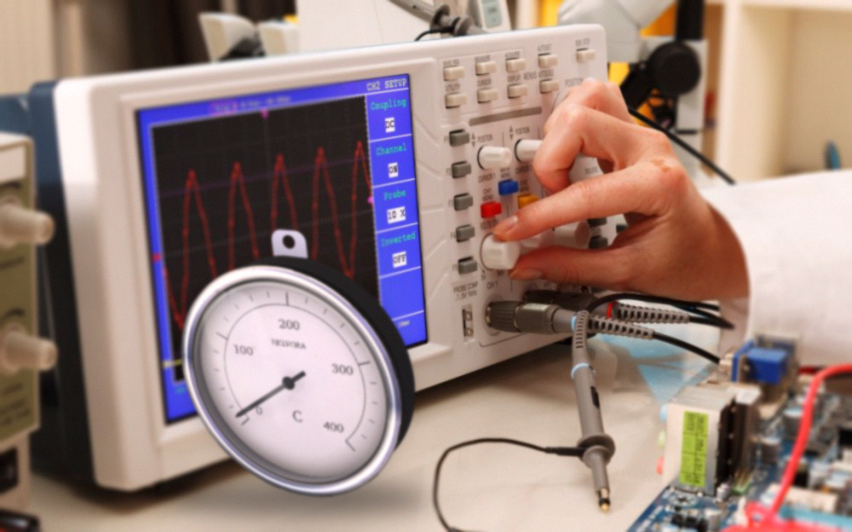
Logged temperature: 10 °C
